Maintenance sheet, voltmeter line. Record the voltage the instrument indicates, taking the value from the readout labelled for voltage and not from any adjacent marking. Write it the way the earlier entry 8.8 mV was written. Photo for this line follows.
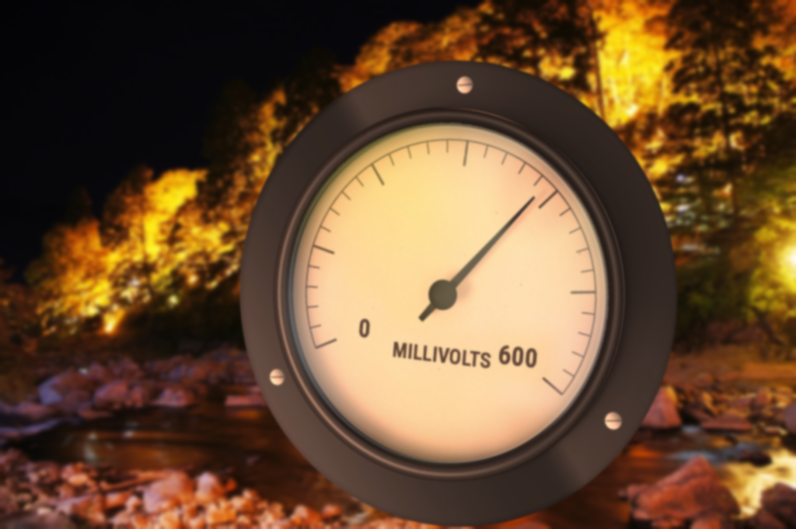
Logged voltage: 390 mV
